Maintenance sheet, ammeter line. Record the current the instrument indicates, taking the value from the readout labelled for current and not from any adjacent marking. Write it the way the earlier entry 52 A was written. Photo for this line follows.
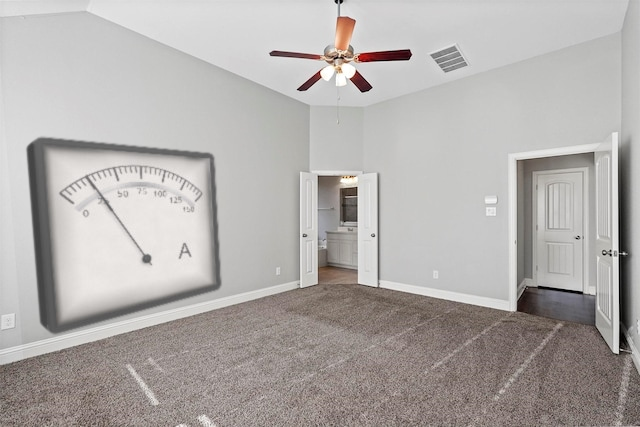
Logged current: 25 A
